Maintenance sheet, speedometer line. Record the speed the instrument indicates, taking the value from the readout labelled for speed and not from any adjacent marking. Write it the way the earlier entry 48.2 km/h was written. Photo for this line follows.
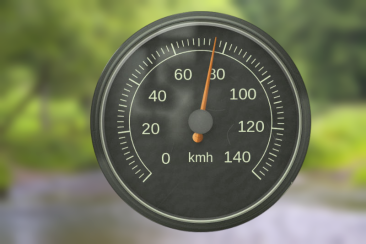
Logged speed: 76 km/h
